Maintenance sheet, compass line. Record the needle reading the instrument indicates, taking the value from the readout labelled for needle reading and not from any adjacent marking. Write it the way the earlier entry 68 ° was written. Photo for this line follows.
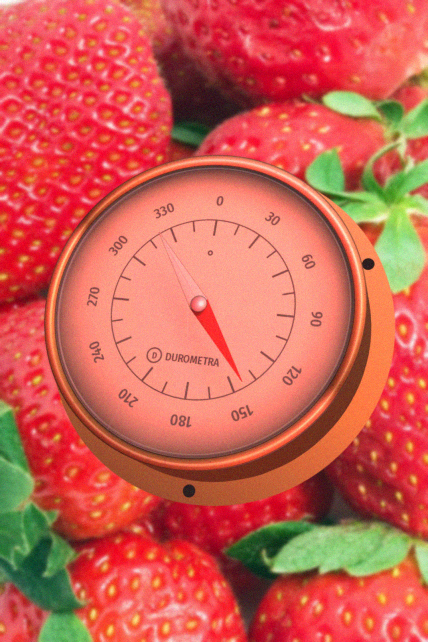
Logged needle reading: 142.5 °
